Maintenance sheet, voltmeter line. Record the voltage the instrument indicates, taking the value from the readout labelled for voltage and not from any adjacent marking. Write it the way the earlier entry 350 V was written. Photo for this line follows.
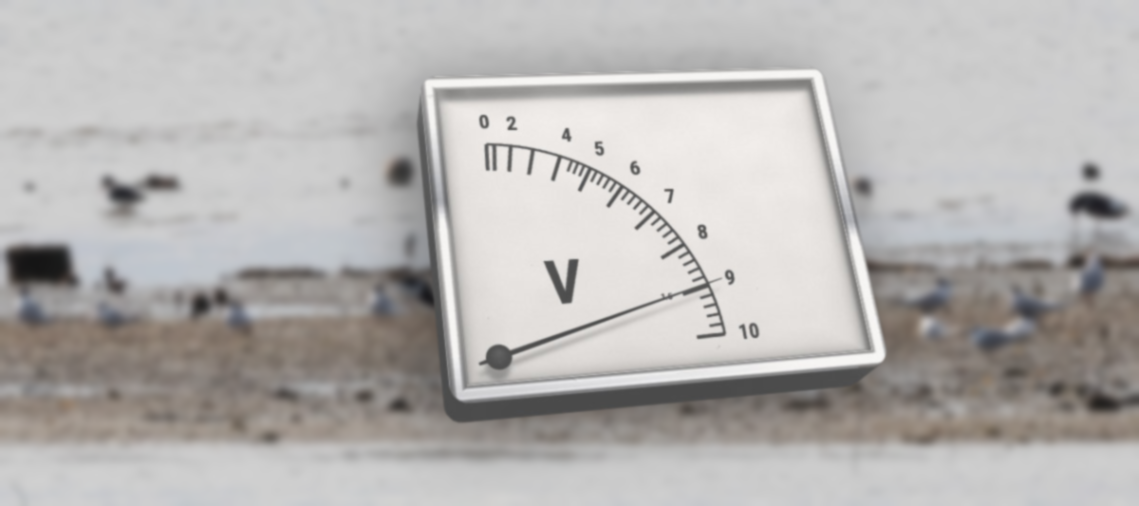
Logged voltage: 9 V
